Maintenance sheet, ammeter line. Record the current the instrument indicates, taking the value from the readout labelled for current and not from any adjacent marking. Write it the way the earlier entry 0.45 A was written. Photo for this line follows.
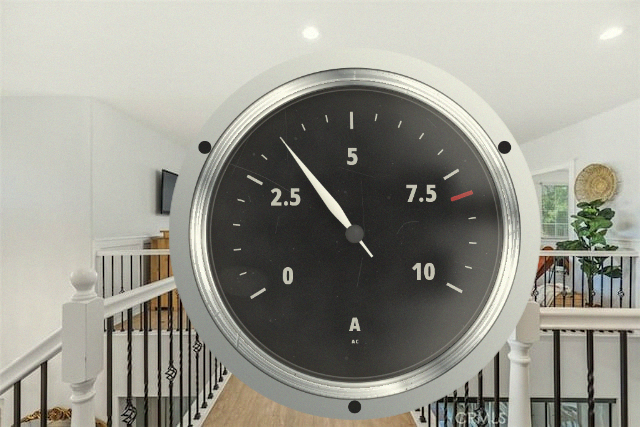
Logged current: 3.5 A
